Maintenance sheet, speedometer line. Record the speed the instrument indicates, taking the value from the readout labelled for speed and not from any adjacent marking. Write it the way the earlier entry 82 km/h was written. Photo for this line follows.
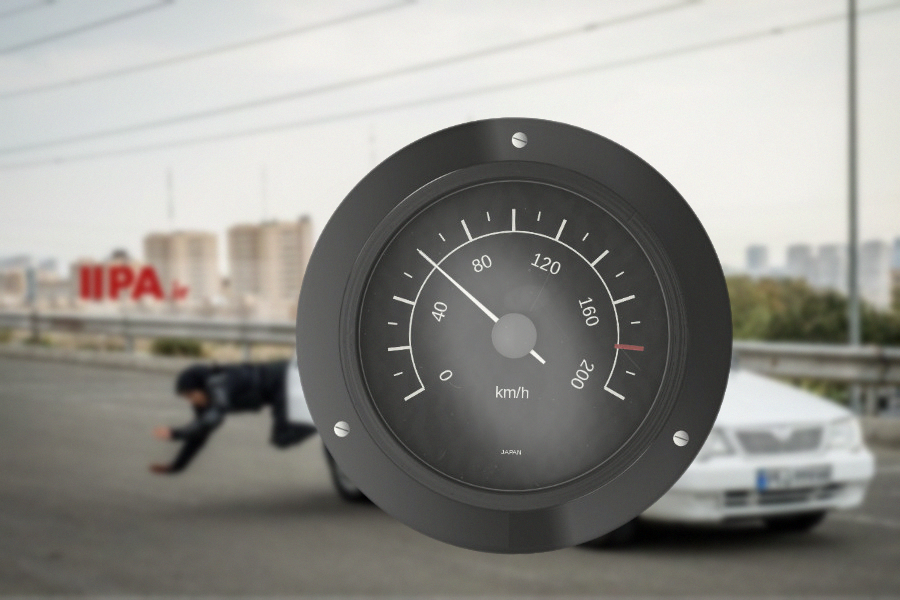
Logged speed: 60 km/h
